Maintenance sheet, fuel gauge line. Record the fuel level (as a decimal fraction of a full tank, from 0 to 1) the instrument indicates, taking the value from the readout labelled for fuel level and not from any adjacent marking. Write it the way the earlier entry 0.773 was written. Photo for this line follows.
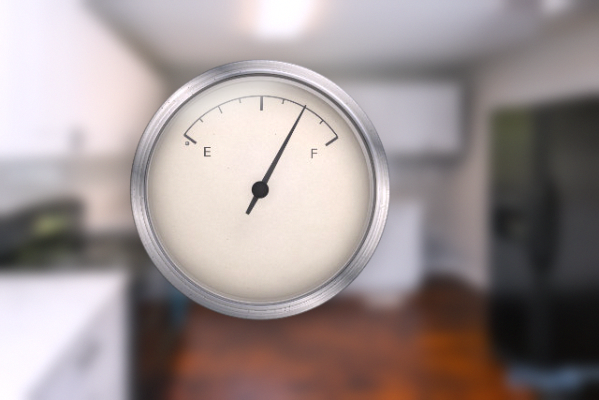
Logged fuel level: 0.75
